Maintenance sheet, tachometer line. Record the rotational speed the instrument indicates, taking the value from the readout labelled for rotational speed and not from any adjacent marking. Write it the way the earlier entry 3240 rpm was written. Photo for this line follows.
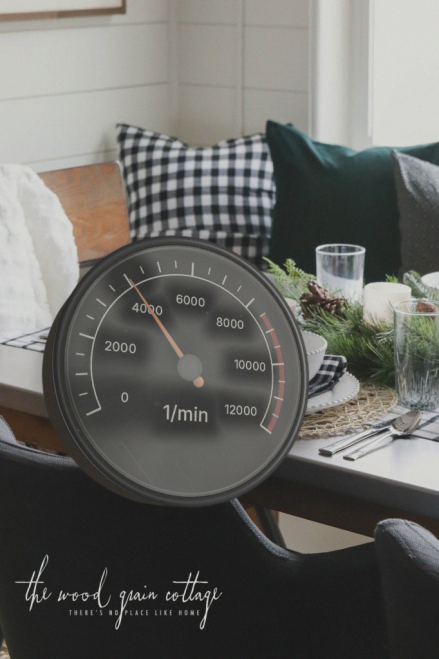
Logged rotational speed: 4000 rpm
